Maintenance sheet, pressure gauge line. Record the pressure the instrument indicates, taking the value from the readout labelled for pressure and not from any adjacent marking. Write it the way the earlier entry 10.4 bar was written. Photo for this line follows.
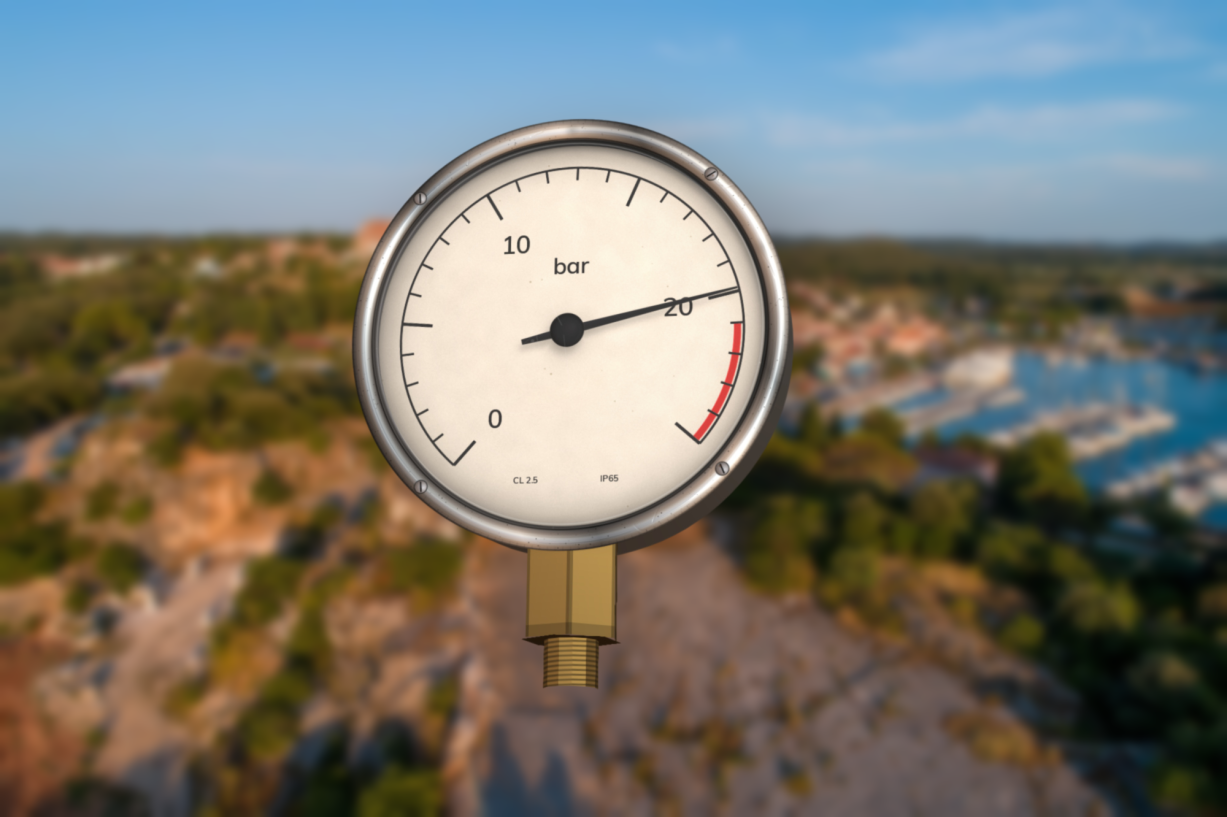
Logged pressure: 20 bar
